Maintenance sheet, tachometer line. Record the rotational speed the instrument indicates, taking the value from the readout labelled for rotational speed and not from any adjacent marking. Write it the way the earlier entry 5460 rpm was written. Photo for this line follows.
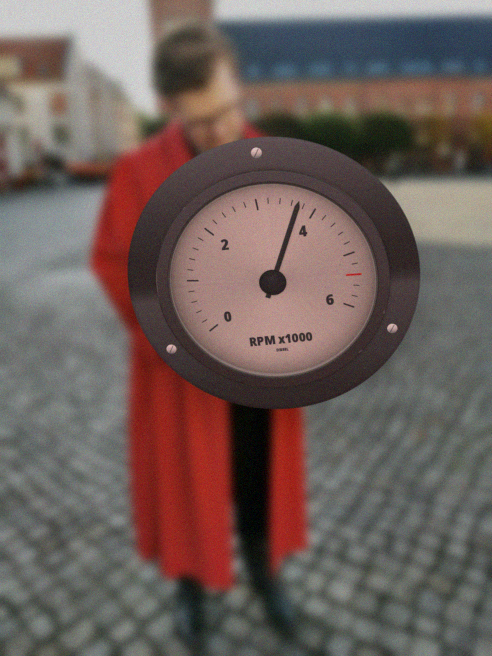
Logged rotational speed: 3700 rpm
